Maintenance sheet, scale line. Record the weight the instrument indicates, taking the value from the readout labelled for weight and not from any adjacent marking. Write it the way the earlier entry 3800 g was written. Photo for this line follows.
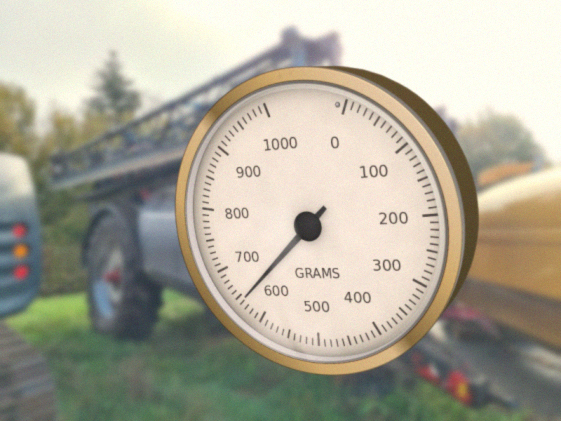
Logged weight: 640 g
